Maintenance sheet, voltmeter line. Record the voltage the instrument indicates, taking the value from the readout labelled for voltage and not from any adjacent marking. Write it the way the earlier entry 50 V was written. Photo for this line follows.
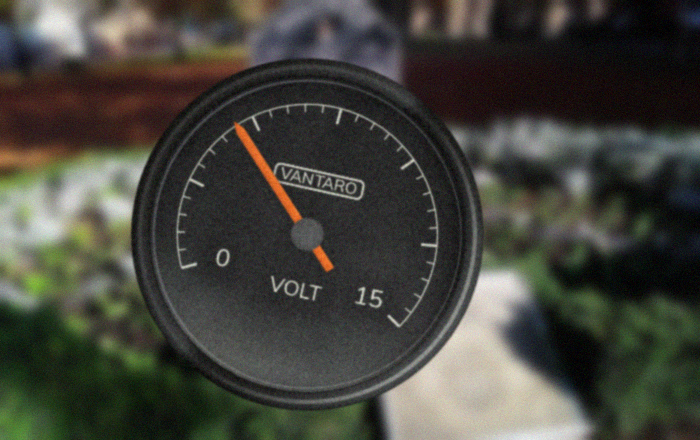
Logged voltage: 4.5 V
